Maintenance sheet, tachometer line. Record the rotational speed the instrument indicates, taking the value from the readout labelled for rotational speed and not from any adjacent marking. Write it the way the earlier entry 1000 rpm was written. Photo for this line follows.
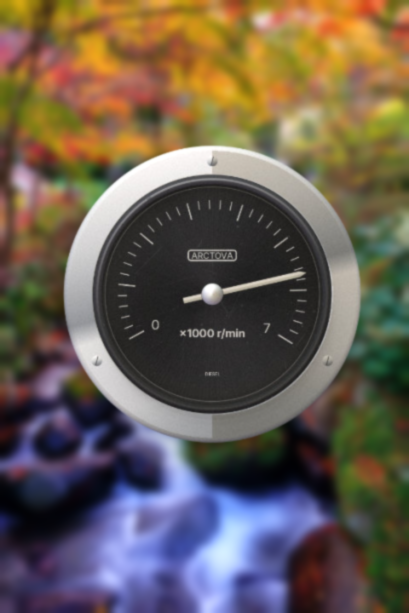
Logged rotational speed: 5700 rpm
